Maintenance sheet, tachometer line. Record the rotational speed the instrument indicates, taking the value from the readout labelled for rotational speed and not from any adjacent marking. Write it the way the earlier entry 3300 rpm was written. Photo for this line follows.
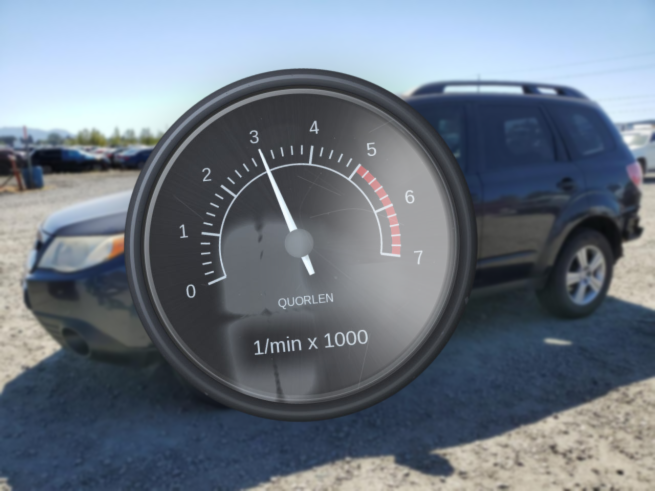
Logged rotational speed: 3000 rpm
